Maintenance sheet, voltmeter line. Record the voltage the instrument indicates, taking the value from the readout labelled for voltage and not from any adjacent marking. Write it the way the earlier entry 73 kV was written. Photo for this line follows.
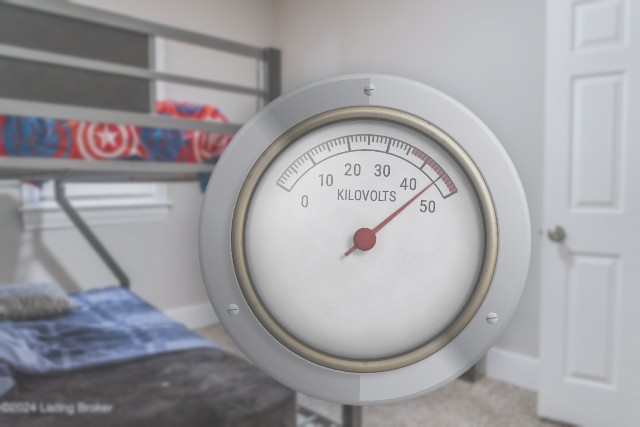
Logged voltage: 45 kV
